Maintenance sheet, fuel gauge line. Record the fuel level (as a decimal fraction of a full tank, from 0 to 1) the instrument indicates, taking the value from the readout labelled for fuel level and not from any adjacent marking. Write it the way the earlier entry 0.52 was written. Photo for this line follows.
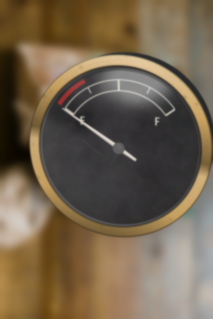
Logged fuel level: 0
